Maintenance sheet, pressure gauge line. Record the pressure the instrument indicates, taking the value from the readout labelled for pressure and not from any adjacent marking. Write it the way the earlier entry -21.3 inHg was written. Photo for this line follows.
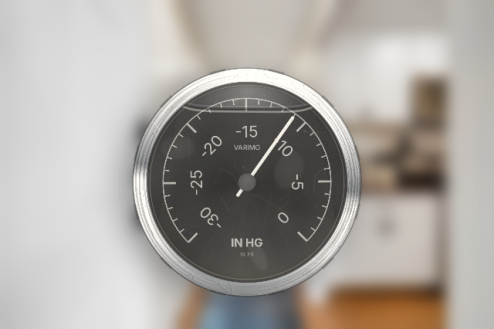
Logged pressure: -11 inHg
